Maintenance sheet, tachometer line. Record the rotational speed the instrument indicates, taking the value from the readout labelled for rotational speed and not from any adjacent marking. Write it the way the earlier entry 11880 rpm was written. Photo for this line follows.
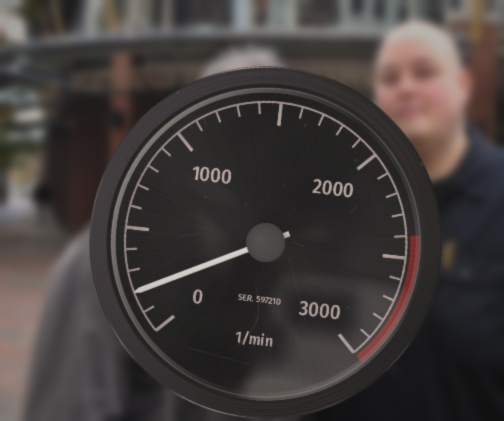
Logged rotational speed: 200 rpm
